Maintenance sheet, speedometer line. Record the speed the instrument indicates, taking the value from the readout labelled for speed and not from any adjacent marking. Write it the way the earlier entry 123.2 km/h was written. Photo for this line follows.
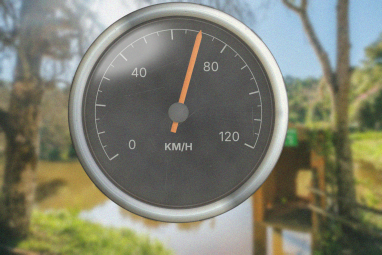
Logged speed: 70 km/h
